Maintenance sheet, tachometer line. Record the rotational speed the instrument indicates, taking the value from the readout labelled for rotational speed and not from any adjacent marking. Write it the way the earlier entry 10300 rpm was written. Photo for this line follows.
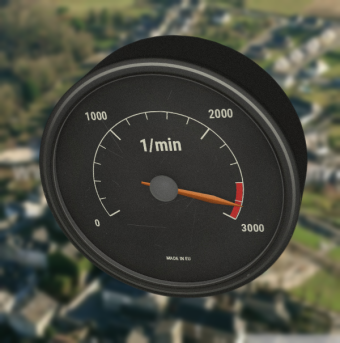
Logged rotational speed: 2800 rpm
